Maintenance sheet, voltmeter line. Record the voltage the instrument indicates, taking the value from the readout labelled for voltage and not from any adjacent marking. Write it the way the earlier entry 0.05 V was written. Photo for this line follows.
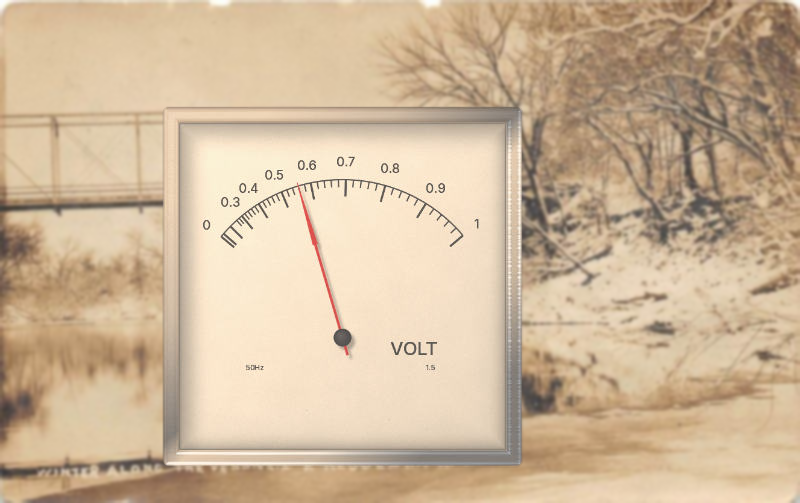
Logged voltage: 0.56 V
